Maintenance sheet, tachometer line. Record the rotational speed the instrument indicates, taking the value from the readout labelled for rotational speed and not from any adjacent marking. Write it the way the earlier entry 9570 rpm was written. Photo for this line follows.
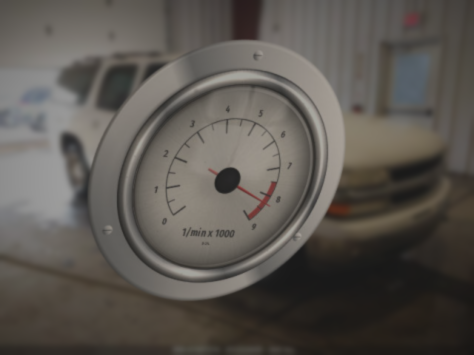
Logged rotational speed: 8250 rpm
